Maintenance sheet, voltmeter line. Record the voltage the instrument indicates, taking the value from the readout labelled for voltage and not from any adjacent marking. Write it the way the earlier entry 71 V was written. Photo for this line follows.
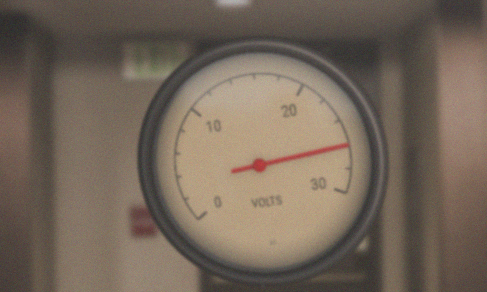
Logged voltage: 26 V
